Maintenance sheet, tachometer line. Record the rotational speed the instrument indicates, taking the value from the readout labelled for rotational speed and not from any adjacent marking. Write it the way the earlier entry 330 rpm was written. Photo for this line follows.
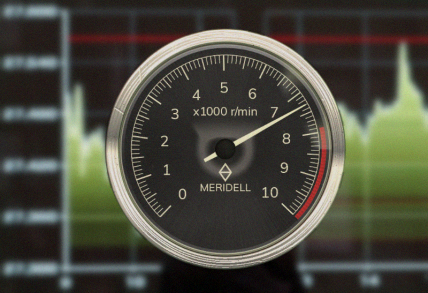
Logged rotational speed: 7300 rpm
